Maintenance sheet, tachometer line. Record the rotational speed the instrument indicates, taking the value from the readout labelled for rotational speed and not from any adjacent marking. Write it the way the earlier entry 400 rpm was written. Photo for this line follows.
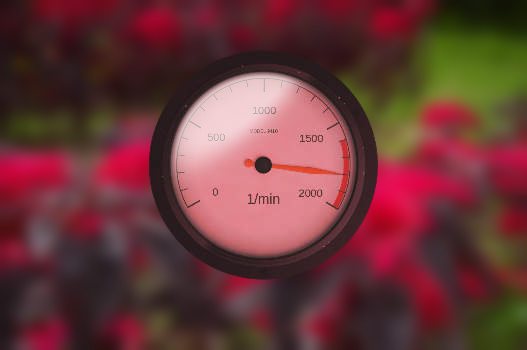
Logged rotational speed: 1800 rpm
